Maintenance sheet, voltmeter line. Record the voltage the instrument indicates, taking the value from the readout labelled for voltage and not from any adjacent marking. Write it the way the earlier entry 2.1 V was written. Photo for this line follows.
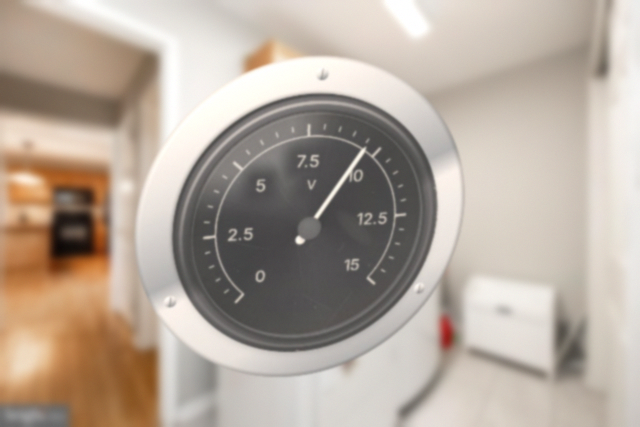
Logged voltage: 9.5 V
